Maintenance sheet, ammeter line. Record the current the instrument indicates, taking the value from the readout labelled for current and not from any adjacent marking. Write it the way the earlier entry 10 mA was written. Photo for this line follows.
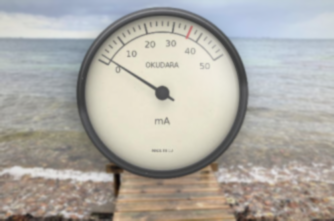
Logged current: 2 mA
